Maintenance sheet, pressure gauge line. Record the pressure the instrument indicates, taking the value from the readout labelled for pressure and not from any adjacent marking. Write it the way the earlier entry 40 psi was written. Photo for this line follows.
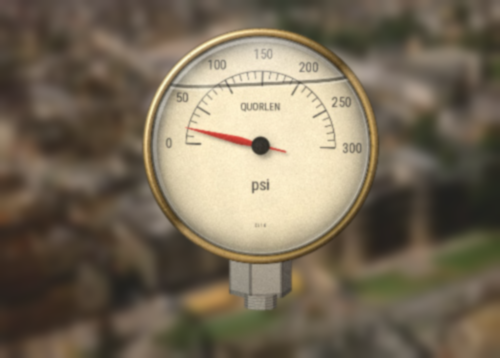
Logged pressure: 20 psi
